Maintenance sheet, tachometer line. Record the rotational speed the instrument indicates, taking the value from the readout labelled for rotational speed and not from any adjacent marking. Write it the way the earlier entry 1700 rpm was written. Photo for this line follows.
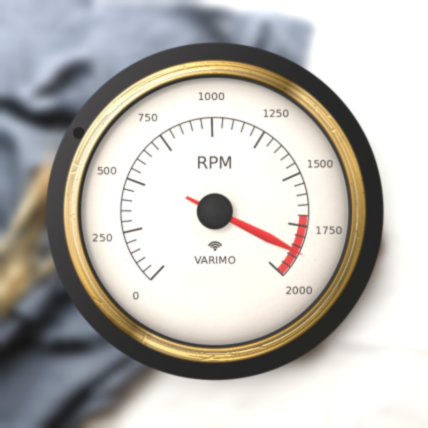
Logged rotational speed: 1875 rpm
